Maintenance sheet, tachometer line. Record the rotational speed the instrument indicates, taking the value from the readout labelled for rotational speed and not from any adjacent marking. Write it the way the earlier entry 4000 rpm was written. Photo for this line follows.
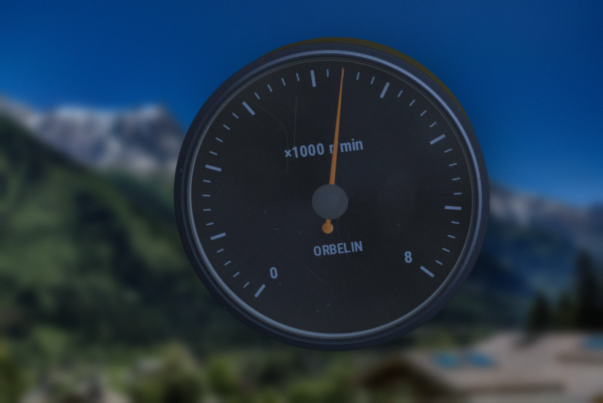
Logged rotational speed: 4400 rpm
